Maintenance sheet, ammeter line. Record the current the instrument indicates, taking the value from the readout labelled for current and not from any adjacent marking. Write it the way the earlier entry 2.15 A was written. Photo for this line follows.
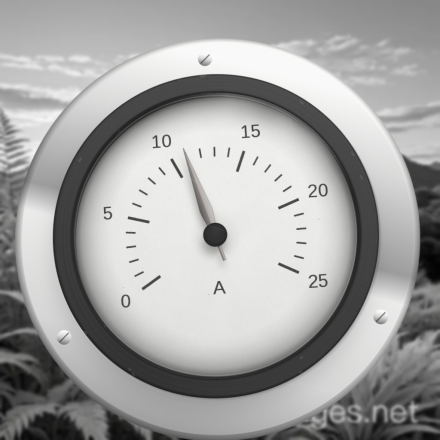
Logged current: 11 A
